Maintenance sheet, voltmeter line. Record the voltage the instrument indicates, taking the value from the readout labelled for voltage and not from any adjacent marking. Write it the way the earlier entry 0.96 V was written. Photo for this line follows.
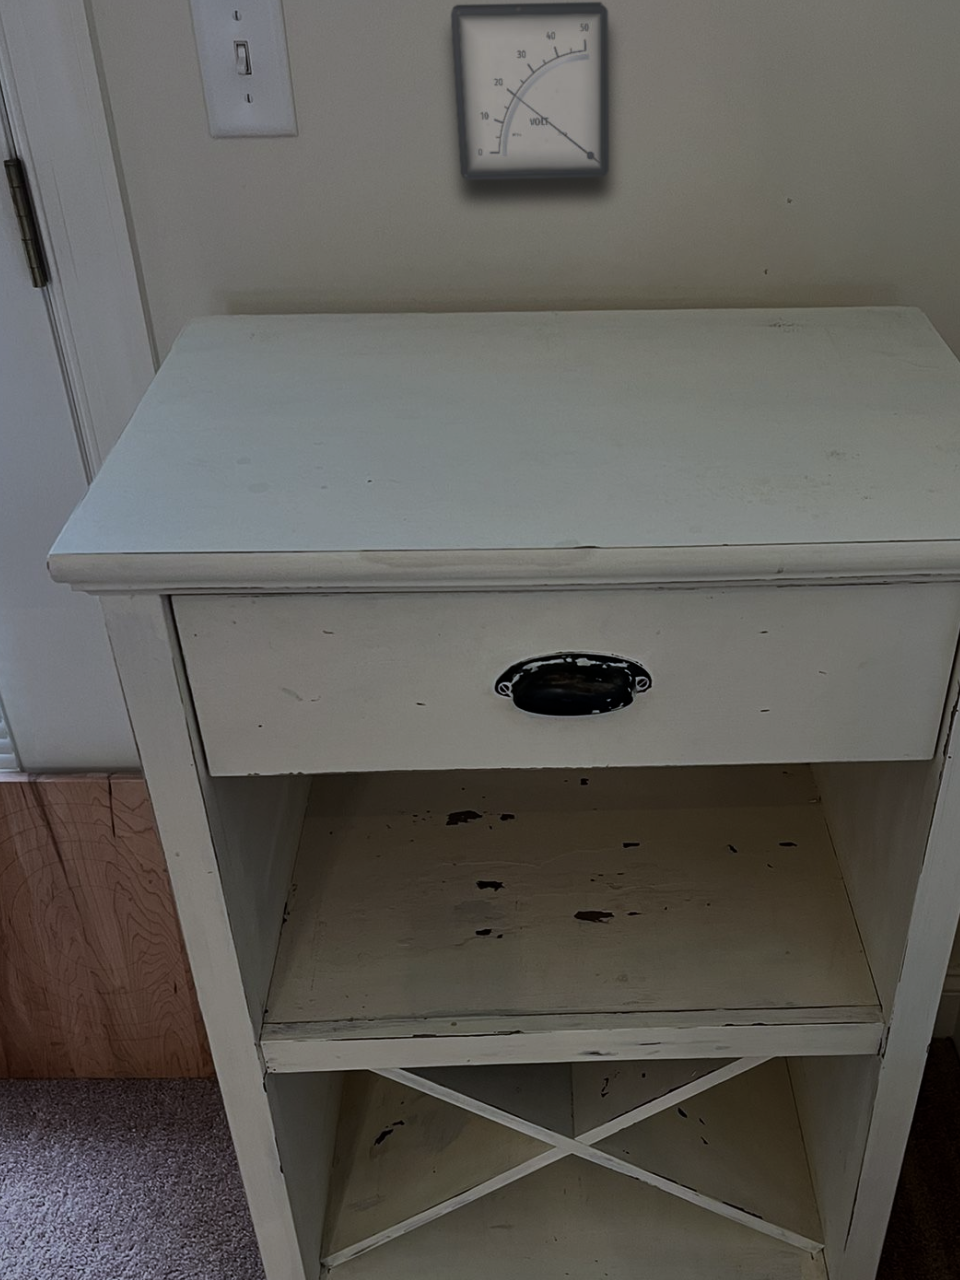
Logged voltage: 20 V
